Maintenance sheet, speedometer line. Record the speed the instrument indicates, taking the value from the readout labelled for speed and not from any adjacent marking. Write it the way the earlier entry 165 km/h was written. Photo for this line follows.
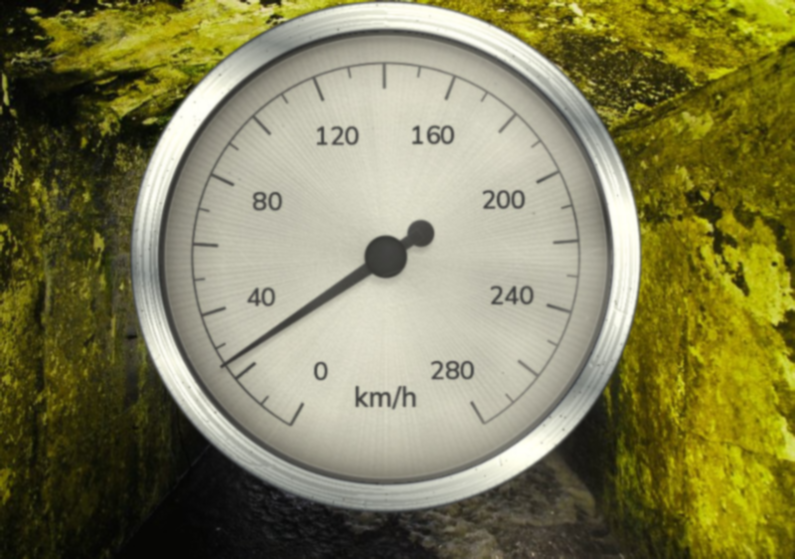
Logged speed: 25 km/h
